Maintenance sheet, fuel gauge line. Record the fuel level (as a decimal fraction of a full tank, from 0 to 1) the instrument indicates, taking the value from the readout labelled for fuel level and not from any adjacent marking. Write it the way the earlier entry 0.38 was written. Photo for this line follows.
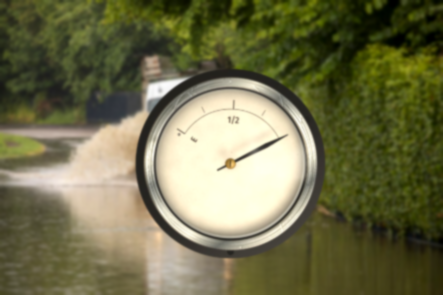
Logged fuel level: 1
